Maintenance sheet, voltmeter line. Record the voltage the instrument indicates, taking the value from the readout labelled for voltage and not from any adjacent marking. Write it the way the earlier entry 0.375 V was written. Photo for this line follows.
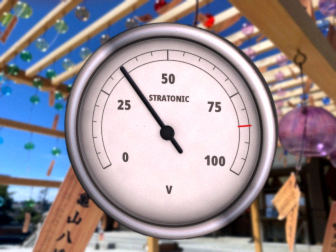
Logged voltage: 35 V
